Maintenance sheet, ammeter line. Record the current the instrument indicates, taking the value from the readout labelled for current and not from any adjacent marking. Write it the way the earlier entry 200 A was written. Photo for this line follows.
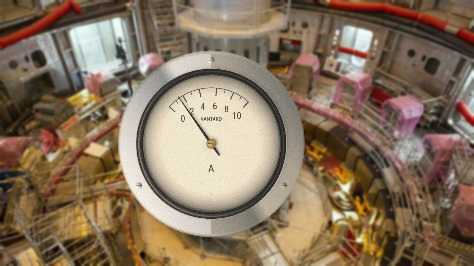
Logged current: 1.5 A
